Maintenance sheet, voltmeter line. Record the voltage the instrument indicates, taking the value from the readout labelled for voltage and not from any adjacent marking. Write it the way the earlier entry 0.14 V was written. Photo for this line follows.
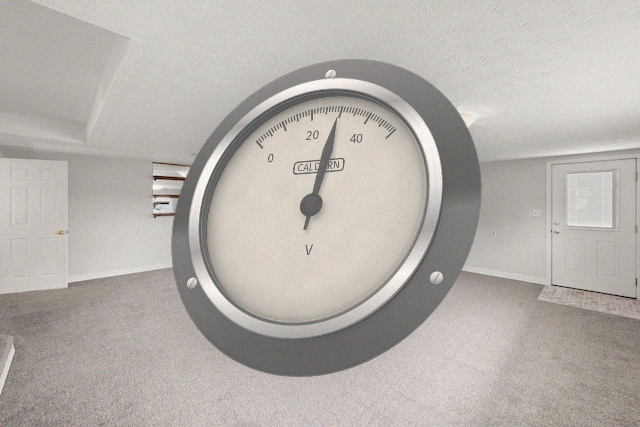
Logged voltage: 30 V
